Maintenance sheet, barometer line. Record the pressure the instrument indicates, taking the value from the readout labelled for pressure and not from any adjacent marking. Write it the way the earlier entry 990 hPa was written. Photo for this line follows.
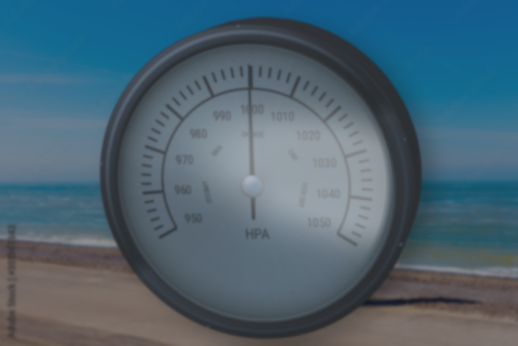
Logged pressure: 1000 hPa
